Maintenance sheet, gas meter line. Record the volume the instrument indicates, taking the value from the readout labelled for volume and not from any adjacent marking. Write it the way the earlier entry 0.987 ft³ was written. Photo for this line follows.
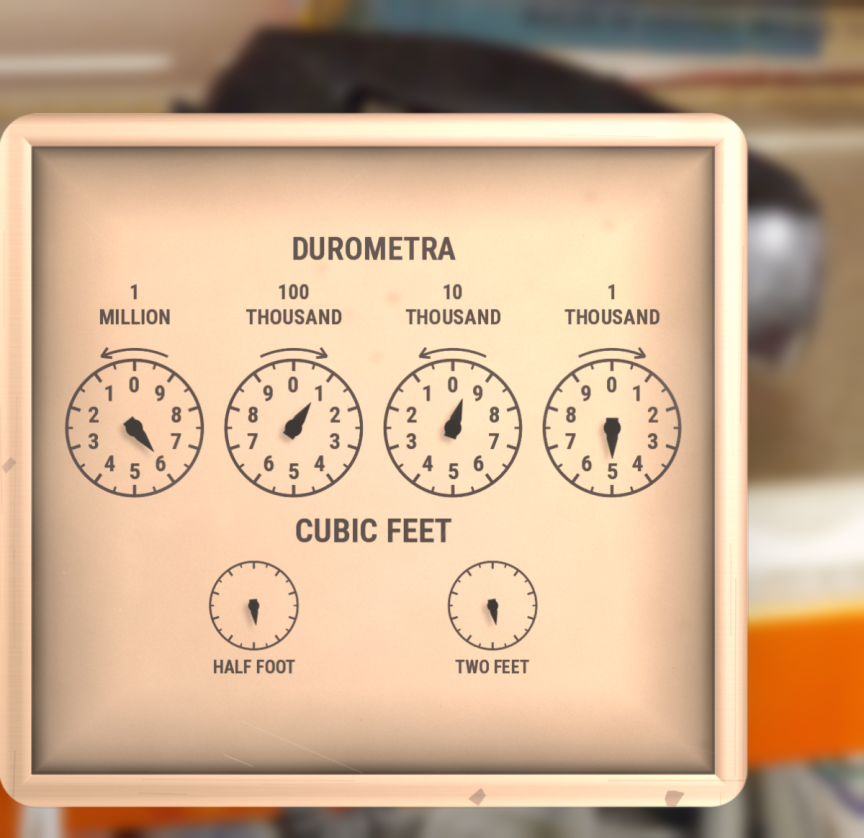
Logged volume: 609500 ft³
